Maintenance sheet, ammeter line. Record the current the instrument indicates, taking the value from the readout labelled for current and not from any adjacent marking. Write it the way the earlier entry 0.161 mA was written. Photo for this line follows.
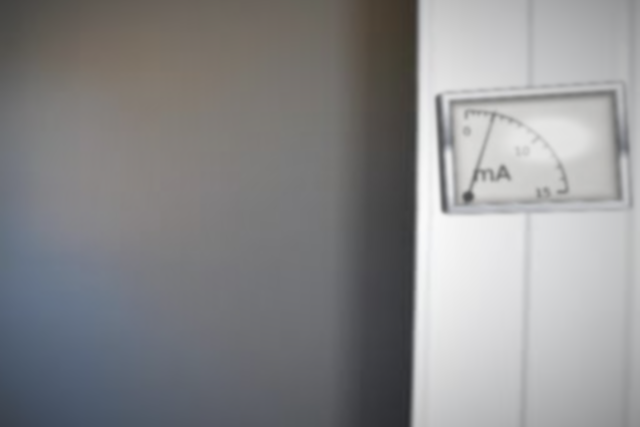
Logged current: 5 mA
